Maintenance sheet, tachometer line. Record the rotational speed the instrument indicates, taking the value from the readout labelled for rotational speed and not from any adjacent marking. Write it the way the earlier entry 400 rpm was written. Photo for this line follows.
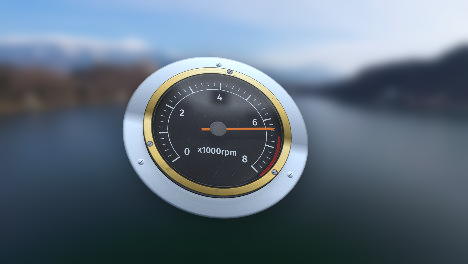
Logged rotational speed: 6400 rpm
